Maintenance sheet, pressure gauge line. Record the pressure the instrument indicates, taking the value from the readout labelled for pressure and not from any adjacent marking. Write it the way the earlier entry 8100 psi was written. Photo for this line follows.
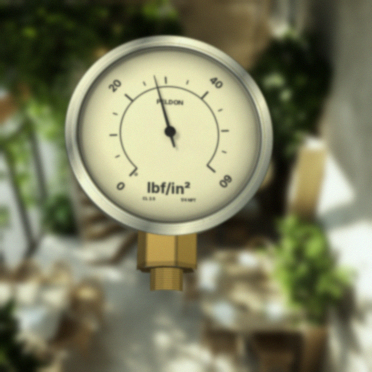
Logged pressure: 27.5 psi
